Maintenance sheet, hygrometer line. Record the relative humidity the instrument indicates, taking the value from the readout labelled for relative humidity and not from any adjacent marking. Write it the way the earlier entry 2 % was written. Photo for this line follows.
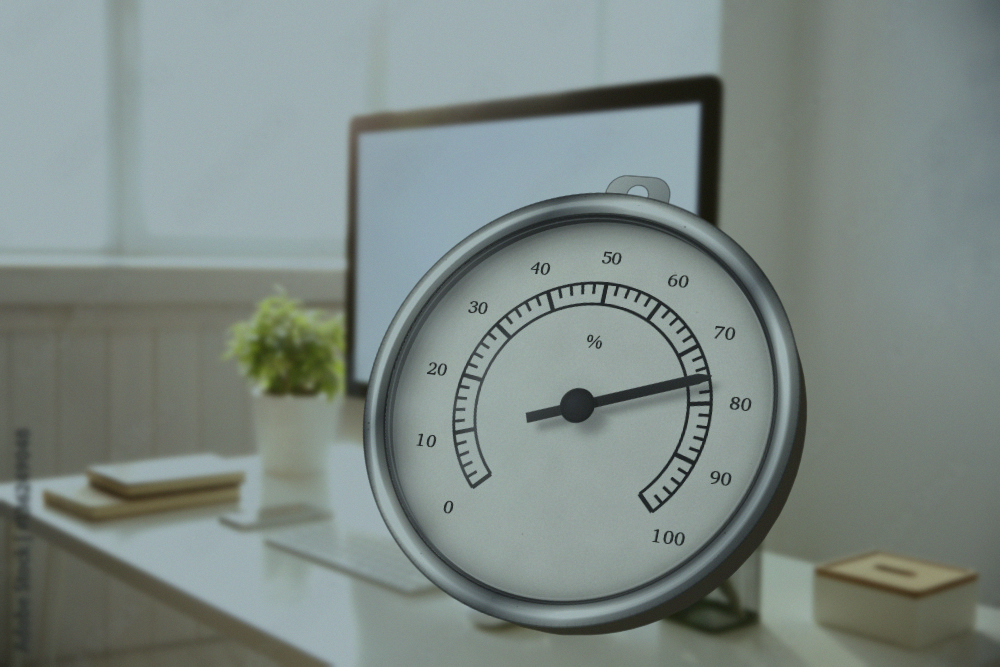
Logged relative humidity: 76 %
